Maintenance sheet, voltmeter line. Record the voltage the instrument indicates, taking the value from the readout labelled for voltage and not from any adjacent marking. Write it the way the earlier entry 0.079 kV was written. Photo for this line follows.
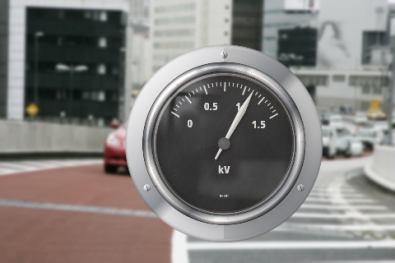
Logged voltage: 1.1 kV
